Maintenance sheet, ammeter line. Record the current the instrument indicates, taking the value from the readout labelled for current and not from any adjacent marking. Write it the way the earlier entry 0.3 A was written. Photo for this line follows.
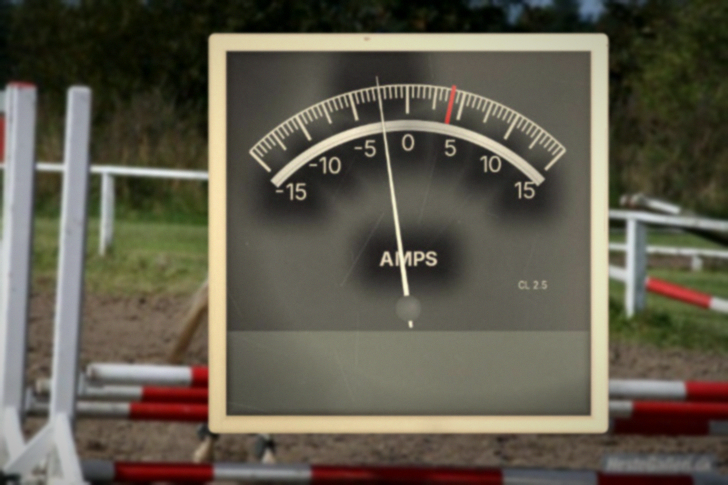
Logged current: -2.5 A
